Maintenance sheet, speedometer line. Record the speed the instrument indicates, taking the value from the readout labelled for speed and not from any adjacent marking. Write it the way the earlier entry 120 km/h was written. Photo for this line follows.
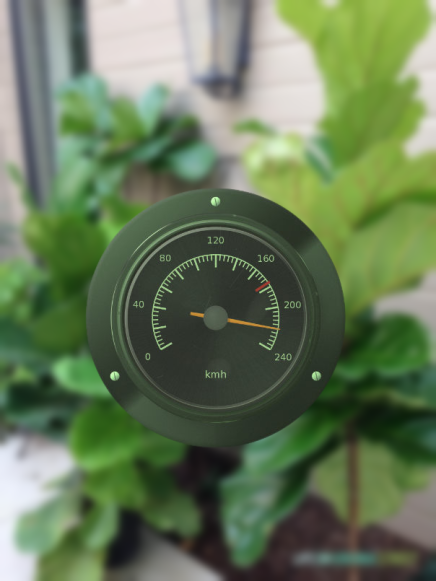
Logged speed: 220 km/h
